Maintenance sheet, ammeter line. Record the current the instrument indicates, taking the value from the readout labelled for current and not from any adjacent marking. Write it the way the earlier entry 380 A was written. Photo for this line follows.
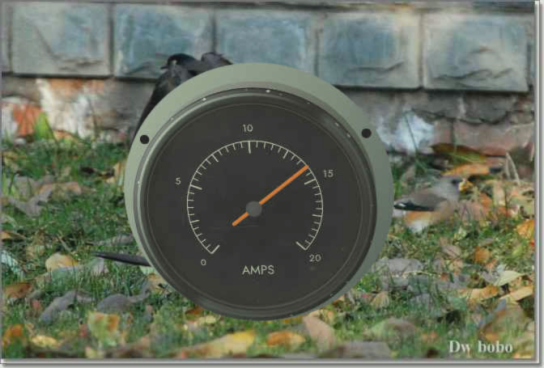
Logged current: 14 A
